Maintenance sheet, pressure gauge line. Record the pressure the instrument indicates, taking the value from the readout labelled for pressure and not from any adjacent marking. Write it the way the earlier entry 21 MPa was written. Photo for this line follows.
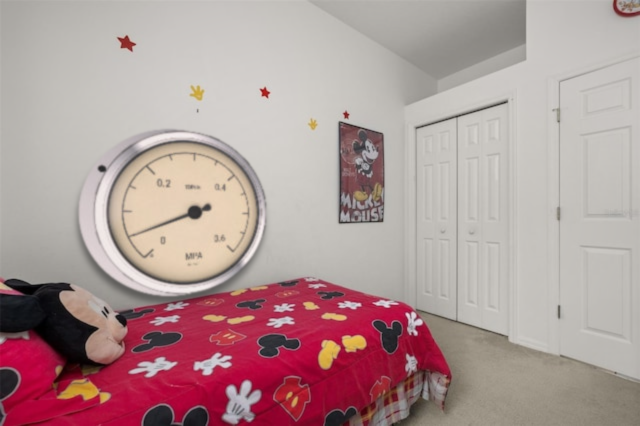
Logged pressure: 0.05 MPa
